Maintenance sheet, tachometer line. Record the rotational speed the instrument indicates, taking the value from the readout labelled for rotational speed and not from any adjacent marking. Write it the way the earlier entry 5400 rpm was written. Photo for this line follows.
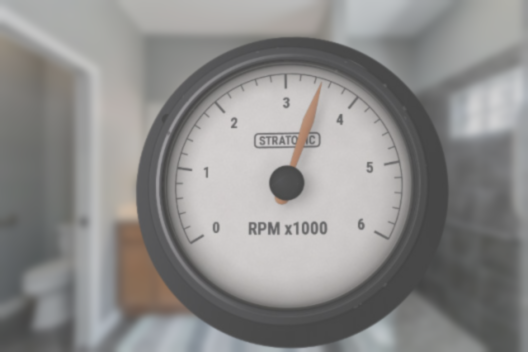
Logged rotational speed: 3500 rpm
